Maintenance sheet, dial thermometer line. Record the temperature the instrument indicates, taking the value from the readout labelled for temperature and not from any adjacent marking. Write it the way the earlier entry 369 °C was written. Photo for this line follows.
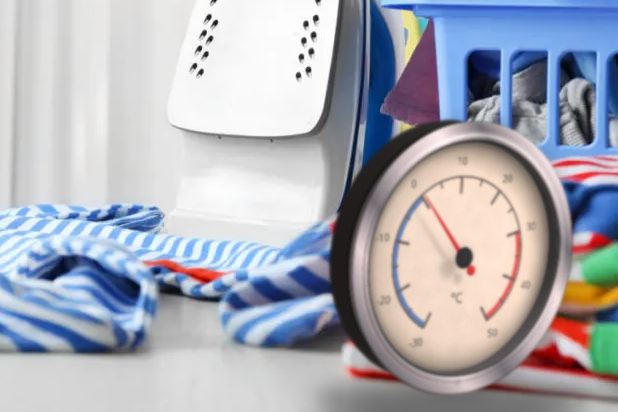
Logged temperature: 0 °C
